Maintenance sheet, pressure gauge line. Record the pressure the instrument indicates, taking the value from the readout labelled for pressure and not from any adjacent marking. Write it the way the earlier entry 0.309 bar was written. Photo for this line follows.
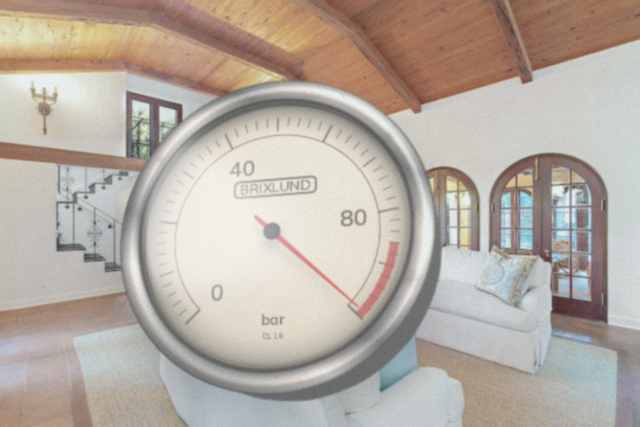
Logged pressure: 99 bar
